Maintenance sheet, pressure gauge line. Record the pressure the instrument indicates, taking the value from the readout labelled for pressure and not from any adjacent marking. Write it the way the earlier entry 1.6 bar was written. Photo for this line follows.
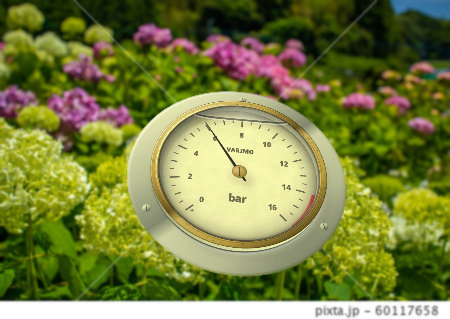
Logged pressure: 6 bar
